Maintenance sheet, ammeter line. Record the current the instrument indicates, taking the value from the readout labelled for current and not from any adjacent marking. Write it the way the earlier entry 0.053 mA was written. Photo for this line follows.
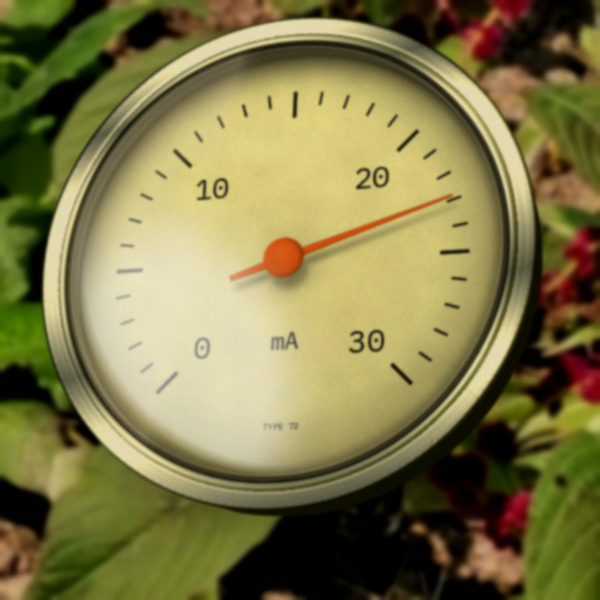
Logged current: 23 mA
